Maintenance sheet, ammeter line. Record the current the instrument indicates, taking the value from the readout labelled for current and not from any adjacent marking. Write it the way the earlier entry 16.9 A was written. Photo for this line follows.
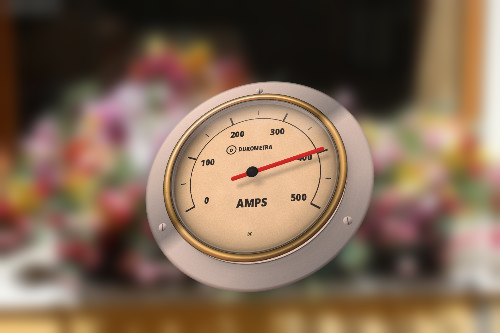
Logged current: 400 A
